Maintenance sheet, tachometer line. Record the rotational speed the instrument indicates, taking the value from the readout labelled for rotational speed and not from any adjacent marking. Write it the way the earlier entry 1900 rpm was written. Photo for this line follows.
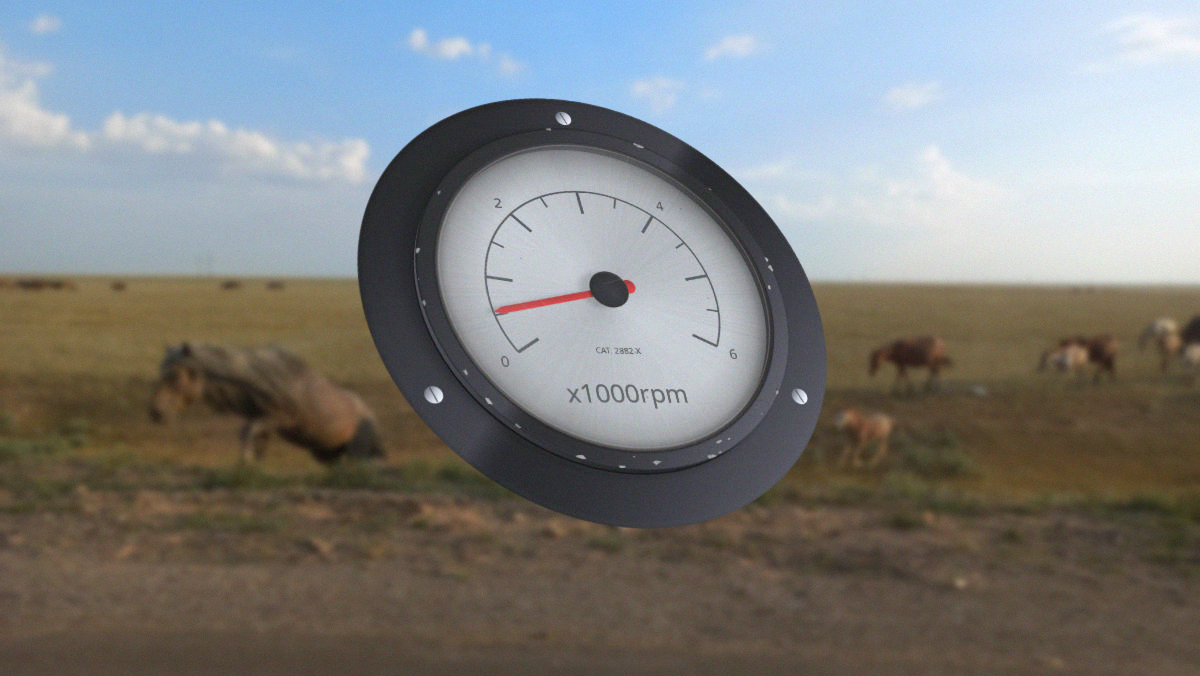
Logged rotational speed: 500 rpm
